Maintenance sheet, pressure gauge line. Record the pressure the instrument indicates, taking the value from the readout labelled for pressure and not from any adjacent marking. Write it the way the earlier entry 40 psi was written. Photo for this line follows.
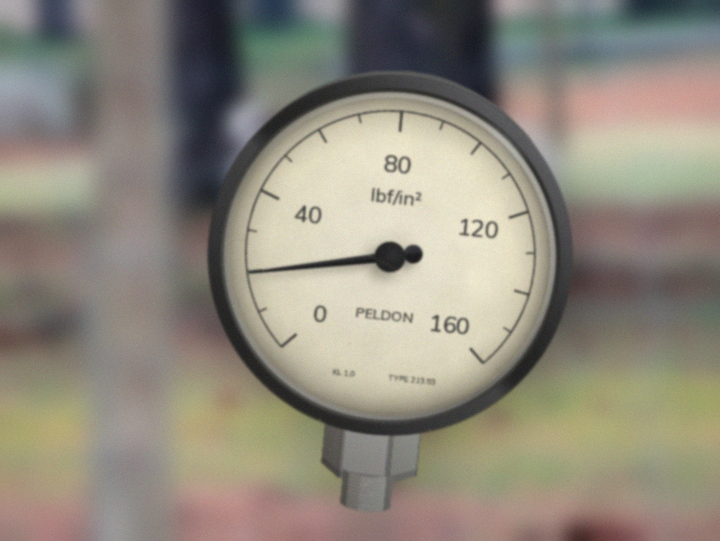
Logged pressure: 20 psi
